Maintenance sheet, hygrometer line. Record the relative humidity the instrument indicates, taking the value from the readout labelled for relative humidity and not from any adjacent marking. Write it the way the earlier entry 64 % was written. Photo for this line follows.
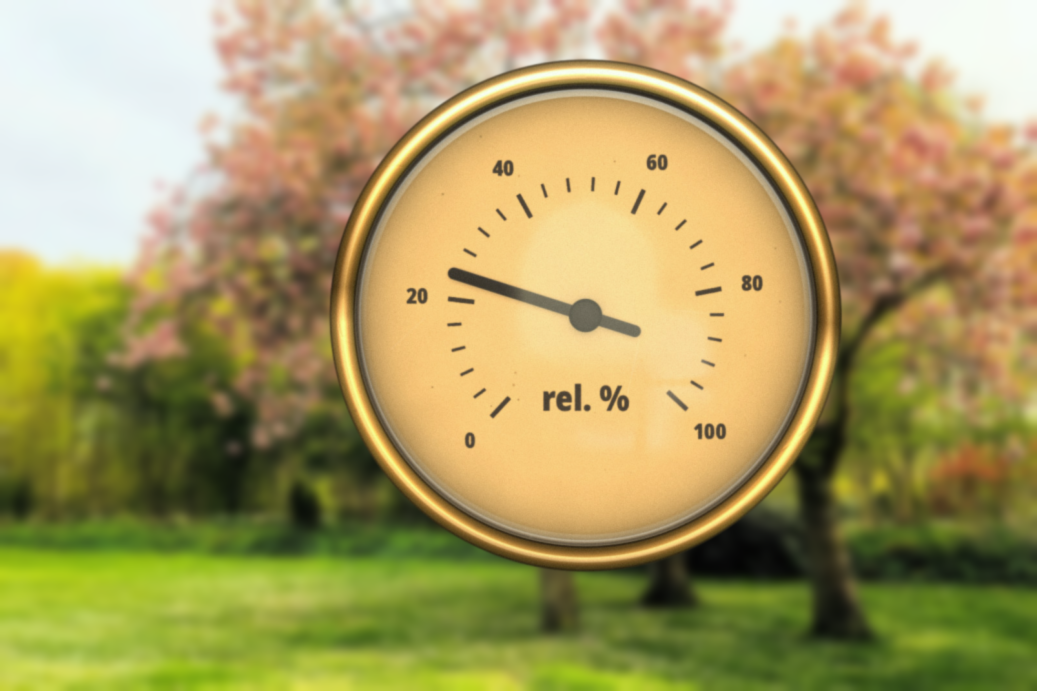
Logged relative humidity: 24 %
